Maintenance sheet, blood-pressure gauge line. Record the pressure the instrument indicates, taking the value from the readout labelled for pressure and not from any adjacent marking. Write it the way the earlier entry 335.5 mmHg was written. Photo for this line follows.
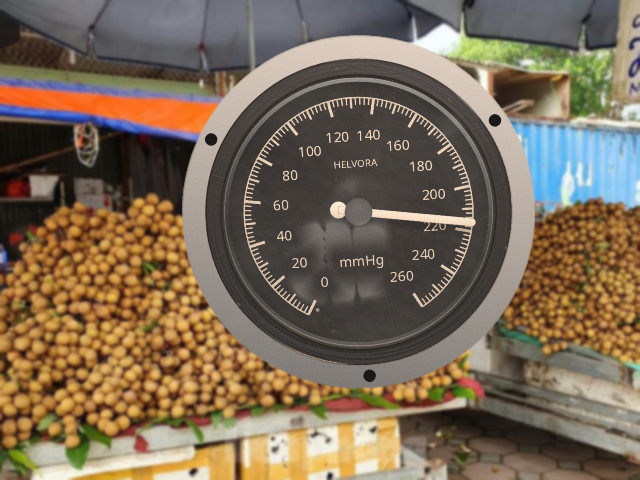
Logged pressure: 216 mmHg
